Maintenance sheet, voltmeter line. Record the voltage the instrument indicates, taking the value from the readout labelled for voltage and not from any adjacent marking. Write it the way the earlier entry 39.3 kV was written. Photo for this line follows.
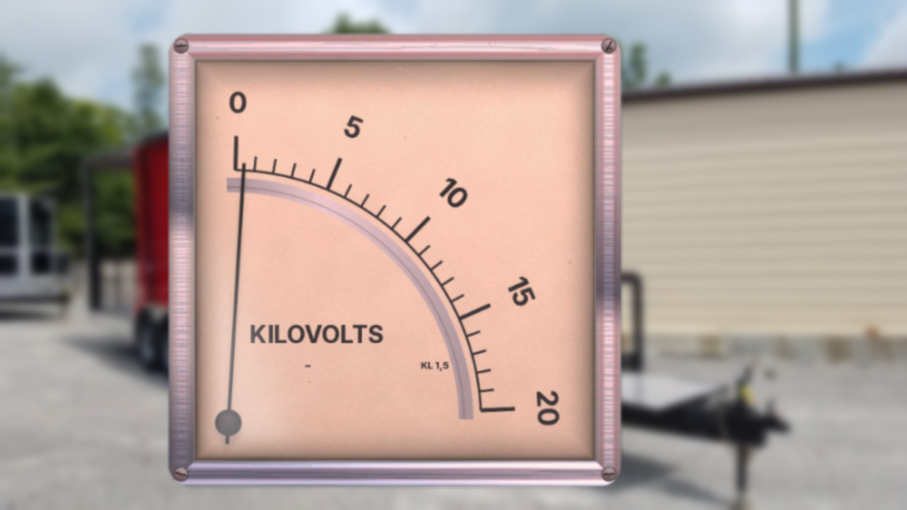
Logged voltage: 0.5 kV
